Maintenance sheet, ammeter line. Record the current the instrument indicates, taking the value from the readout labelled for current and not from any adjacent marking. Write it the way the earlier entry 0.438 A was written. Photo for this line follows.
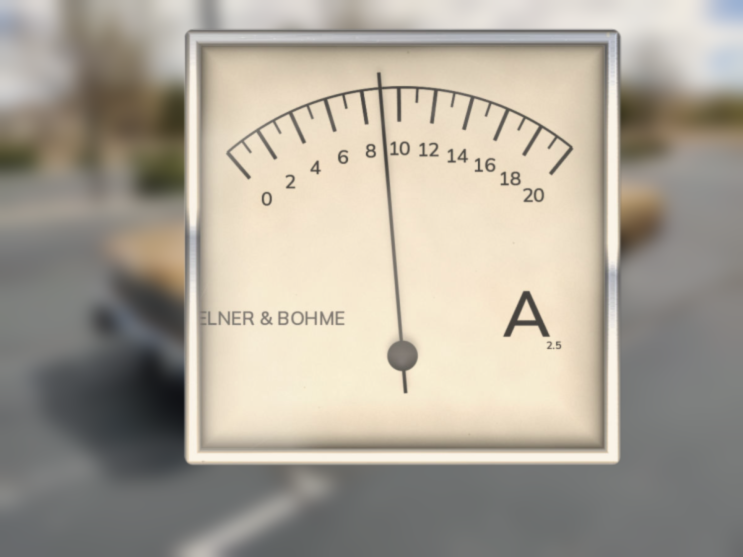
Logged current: 9 A
